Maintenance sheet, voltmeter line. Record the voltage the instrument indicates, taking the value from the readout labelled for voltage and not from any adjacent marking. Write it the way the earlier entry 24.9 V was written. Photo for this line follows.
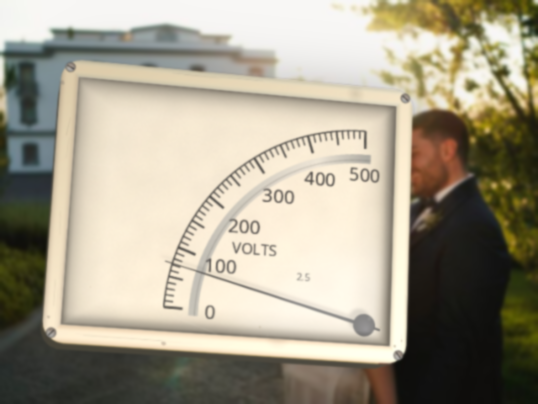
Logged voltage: 70 V
